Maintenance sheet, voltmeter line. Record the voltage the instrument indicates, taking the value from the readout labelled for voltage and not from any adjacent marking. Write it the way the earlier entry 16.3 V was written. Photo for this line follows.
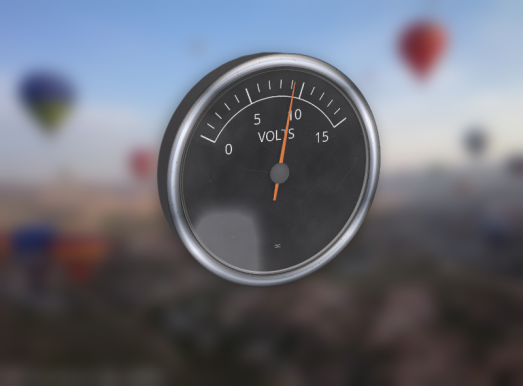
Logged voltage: 9 V
